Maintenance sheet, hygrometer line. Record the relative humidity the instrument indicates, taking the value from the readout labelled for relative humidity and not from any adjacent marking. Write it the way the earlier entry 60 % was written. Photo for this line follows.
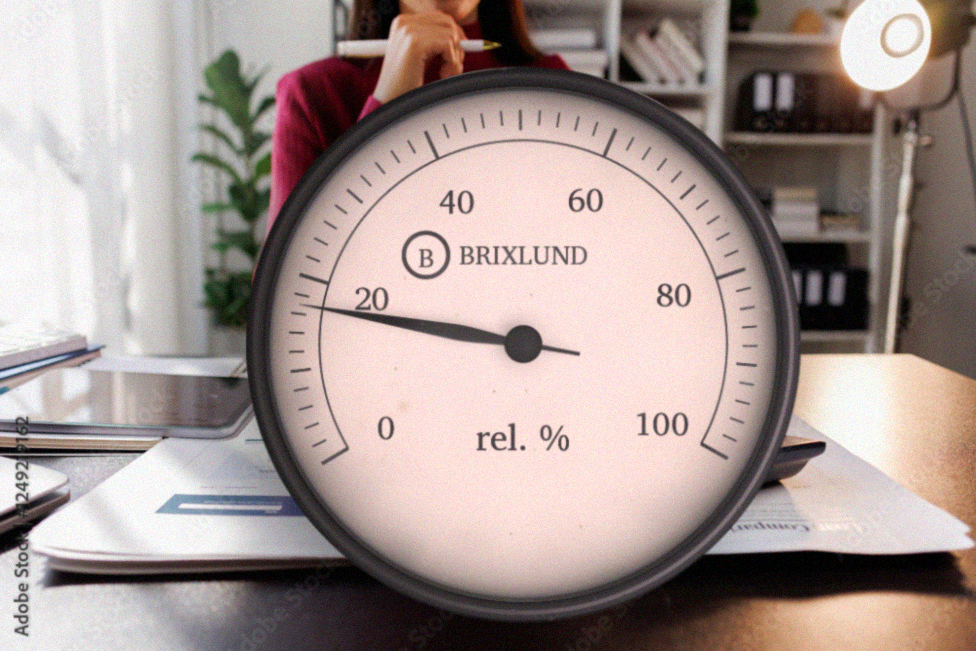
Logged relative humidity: 17 %
